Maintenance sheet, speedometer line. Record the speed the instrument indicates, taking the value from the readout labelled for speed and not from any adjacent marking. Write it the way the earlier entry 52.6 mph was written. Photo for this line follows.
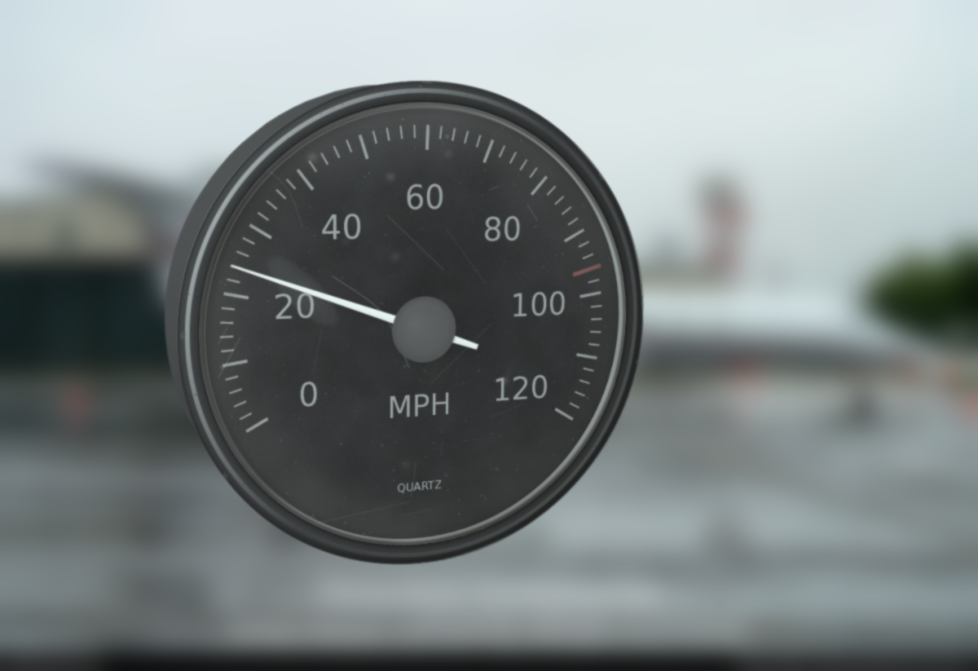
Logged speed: 24 mph
